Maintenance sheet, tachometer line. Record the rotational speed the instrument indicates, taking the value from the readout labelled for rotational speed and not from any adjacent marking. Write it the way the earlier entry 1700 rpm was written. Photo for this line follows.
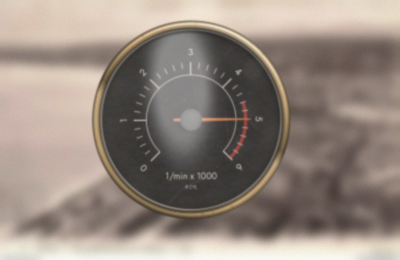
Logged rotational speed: 5000 rpm
